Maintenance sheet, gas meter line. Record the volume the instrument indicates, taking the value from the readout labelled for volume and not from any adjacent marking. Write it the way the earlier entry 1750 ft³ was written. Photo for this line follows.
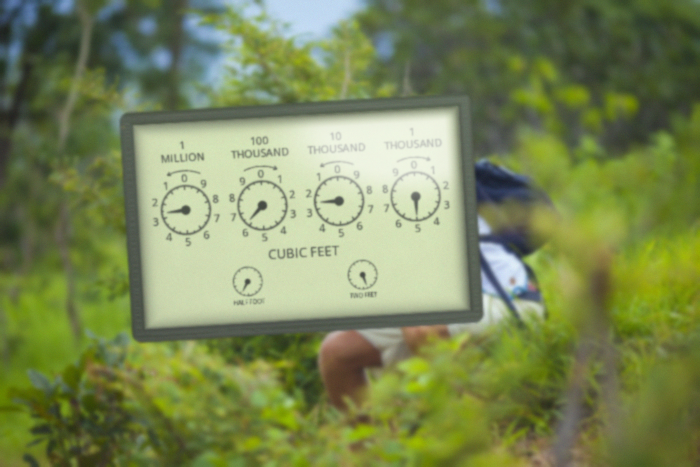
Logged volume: 262500 ft³
